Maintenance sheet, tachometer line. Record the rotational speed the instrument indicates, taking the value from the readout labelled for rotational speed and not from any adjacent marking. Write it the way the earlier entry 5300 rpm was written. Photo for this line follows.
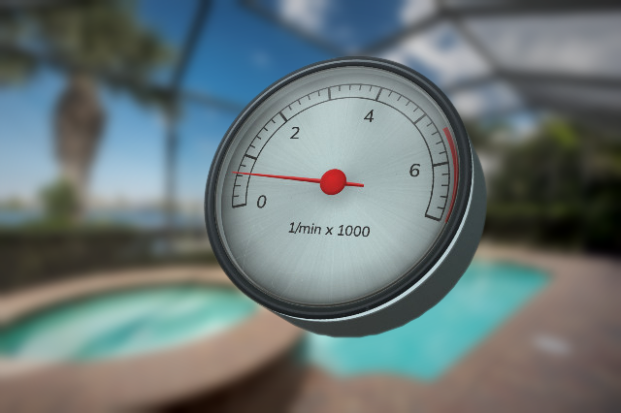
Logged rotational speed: 600 rpm
